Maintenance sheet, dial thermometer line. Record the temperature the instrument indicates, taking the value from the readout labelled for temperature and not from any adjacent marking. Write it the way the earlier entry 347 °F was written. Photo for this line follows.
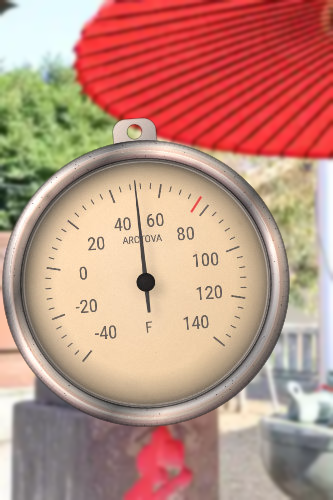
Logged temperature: 50 °F
